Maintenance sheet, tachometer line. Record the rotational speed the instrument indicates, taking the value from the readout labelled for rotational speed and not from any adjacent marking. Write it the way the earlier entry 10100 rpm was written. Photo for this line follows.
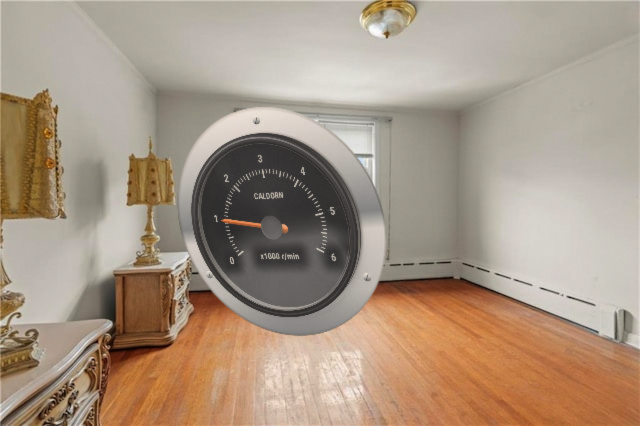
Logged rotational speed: 1000 rpm
